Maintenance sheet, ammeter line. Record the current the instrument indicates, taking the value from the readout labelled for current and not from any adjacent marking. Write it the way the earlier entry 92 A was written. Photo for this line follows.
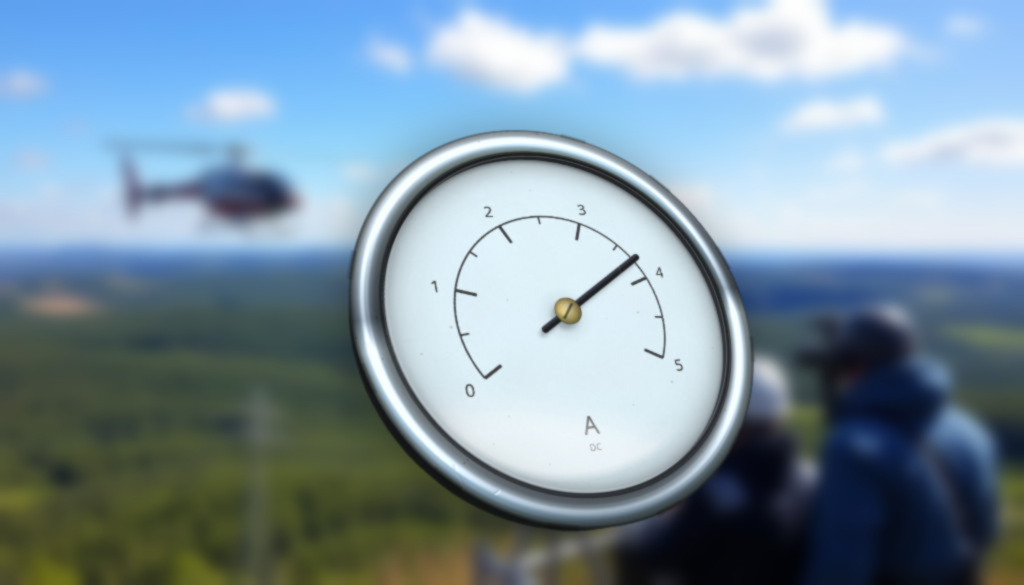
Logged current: 3.75 A
